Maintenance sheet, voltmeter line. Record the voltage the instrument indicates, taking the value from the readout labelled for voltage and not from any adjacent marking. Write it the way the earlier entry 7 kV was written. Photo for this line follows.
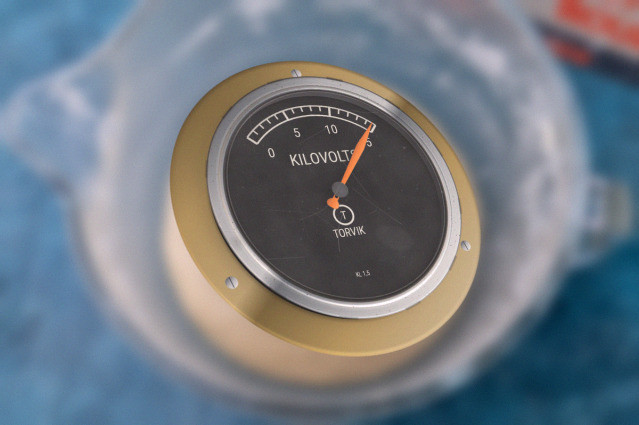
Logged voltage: 14.5 kV
